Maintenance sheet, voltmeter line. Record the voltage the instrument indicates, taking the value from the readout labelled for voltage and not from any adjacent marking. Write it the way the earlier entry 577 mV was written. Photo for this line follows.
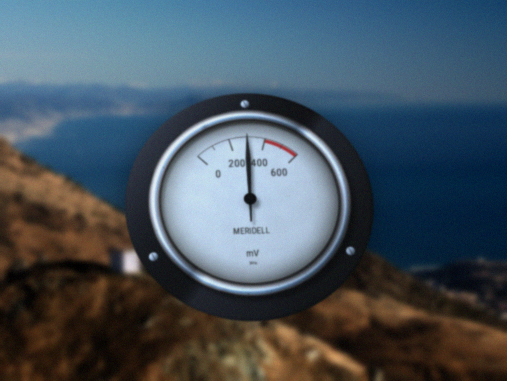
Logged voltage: 300 mV
